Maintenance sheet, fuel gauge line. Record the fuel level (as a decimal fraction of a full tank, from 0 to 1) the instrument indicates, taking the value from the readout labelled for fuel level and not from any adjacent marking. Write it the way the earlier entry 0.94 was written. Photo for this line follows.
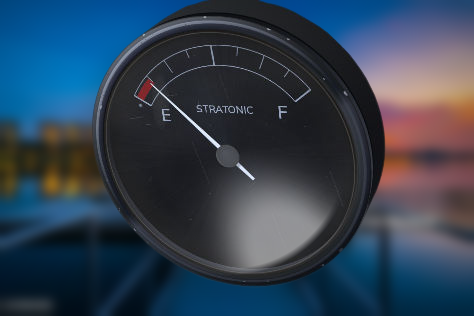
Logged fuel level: 0.125
